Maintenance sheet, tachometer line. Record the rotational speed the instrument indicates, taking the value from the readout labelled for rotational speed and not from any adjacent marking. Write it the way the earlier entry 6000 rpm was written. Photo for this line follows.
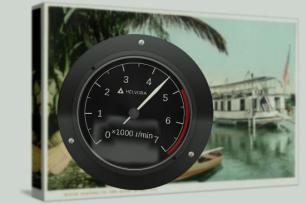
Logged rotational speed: 4500 rpm
